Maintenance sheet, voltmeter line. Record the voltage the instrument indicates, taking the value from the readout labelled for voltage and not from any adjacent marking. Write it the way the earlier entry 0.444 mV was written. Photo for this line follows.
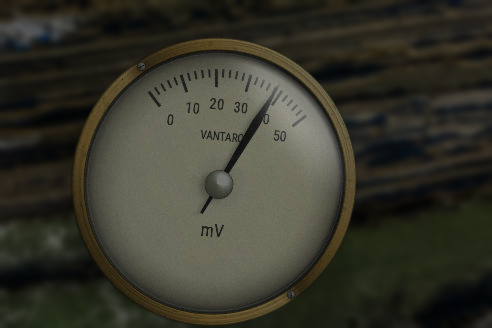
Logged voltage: 38 mV
